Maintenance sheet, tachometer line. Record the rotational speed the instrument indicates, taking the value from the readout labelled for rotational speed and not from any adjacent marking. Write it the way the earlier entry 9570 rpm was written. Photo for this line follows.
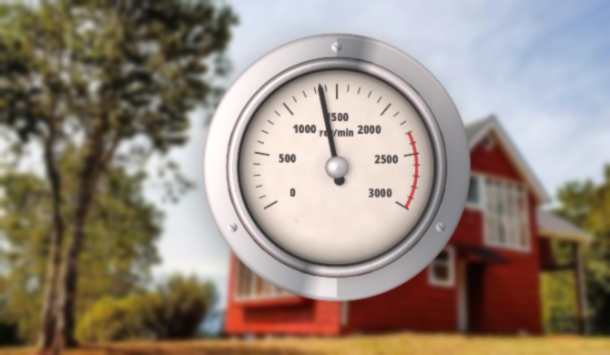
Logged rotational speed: 1350 rpm
